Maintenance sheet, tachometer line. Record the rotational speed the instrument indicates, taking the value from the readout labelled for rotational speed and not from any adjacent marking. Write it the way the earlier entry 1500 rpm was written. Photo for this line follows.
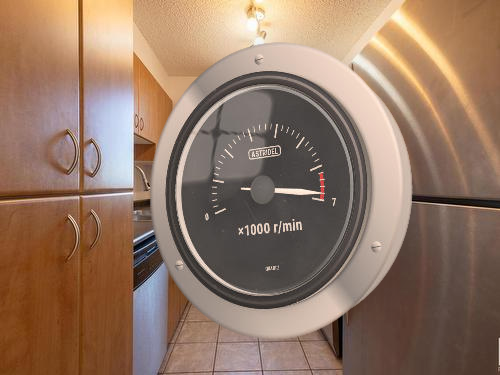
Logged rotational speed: 6800 rpm
